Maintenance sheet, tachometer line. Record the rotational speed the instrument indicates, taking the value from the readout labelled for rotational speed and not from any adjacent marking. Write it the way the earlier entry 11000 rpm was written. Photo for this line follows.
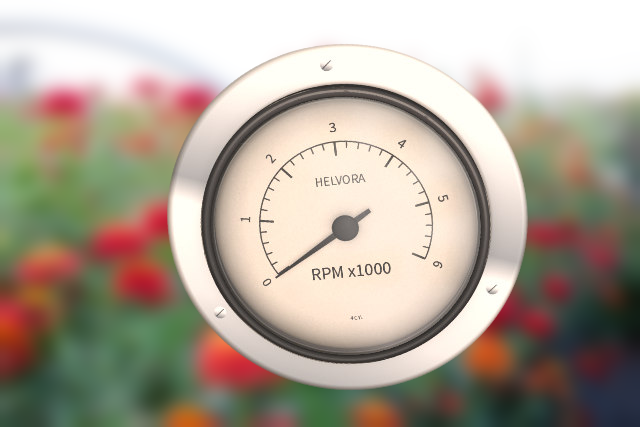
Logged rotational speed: 0 rpm
